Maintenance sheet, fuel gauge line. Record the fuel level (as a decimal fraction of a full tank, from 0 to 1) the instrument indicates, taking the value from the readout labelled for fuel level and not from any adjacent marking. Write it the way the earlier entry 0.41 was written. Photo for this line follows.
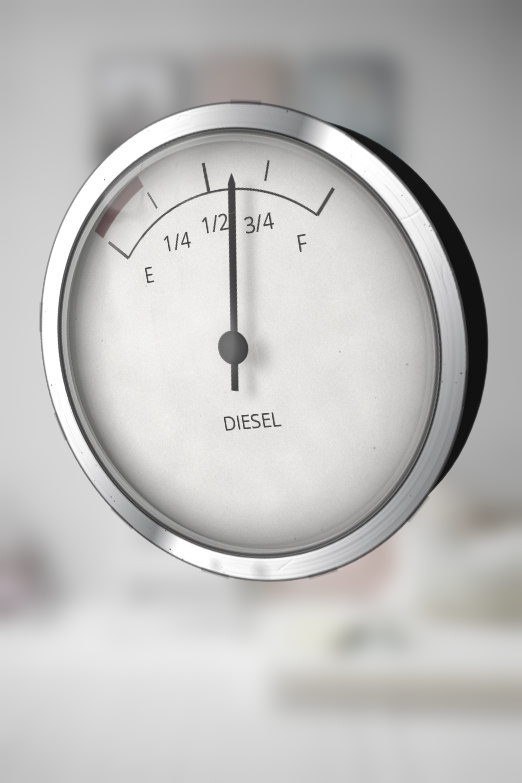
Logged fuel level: 0.625
